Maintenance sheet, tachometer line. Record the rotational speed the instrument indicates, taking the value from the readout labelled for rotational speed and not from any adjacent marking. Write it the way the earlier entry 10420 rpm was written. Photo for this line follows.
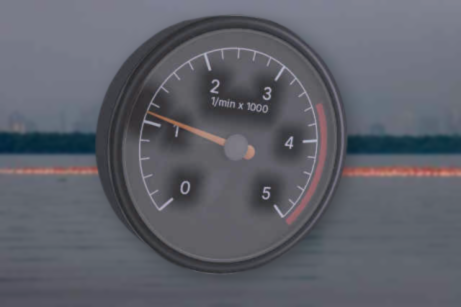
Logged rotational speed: 1100 rpm
